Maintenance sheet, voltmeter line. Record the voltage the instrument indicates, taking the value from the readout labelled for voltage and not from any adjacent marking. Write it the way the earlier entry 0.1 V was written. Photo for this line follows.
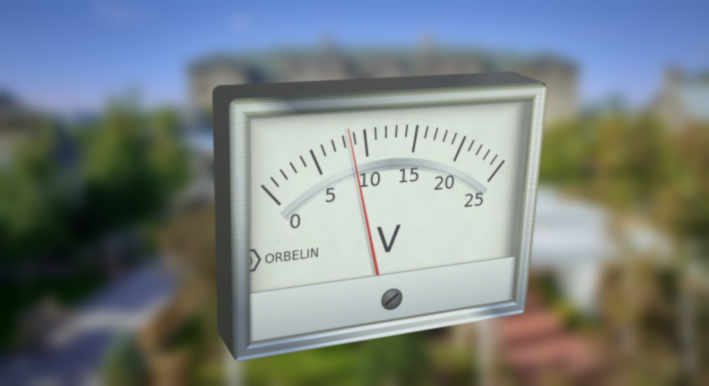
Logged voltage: 8.5 V
